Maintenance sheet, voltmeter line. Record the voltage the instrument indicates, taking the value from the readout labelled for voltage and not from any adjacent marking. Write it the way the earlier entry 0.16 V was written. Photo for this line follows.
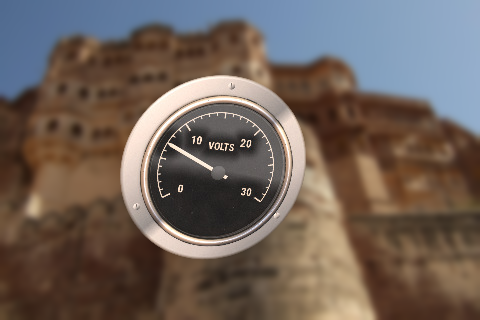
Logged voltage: 7 V
